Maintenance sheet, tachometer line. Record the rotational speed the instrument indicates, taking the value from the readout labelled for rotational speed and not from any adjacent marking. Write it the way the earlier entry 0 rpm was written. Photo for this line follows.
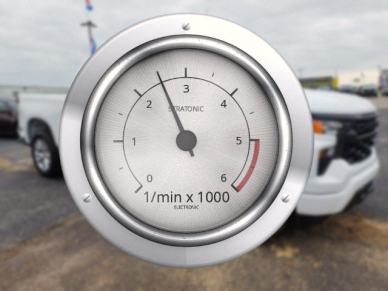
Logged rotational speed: 2500 rpm
